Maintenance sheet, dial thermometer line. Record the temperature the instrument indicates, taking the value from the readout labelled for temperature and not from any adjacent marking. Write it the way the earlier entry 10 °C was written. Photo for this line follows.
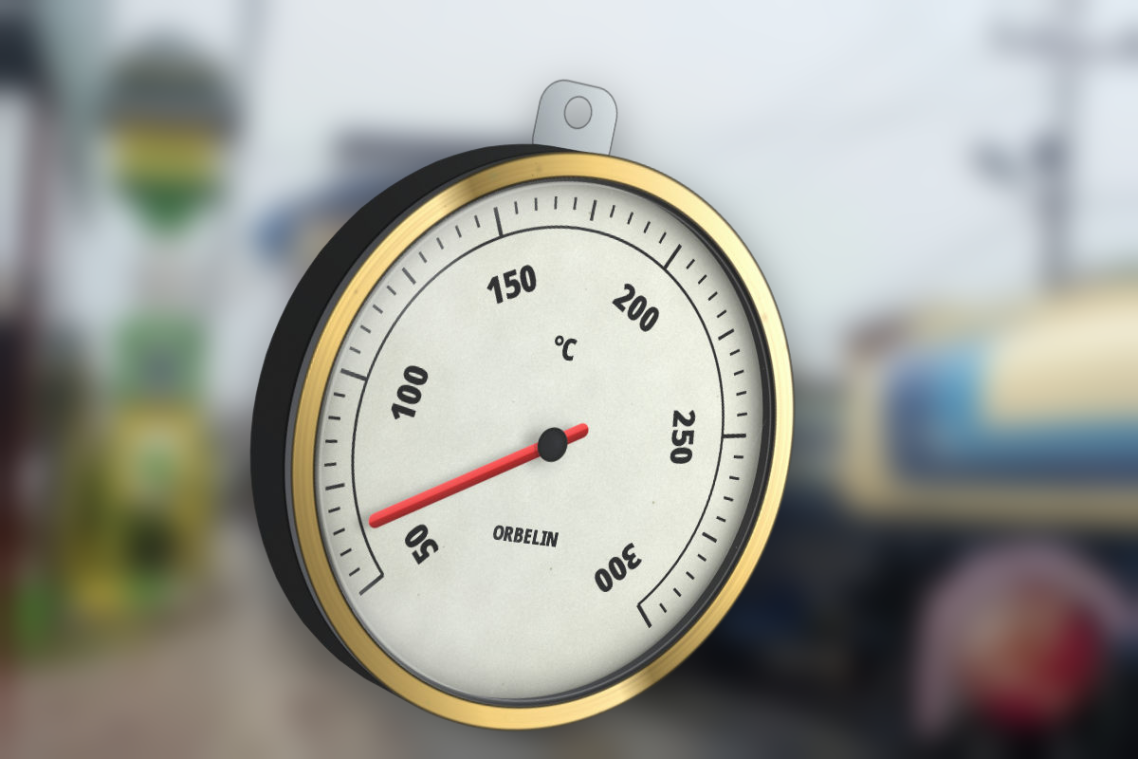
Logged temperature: 65 °C
